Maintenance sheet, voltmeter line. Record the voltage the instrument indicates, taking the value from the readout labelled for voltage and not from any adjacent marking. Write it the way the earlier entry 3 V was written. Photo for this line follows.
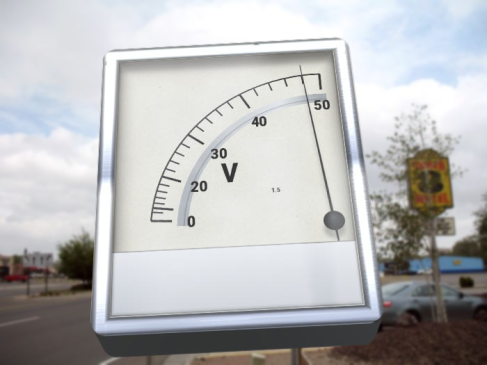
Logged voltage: 48 V
